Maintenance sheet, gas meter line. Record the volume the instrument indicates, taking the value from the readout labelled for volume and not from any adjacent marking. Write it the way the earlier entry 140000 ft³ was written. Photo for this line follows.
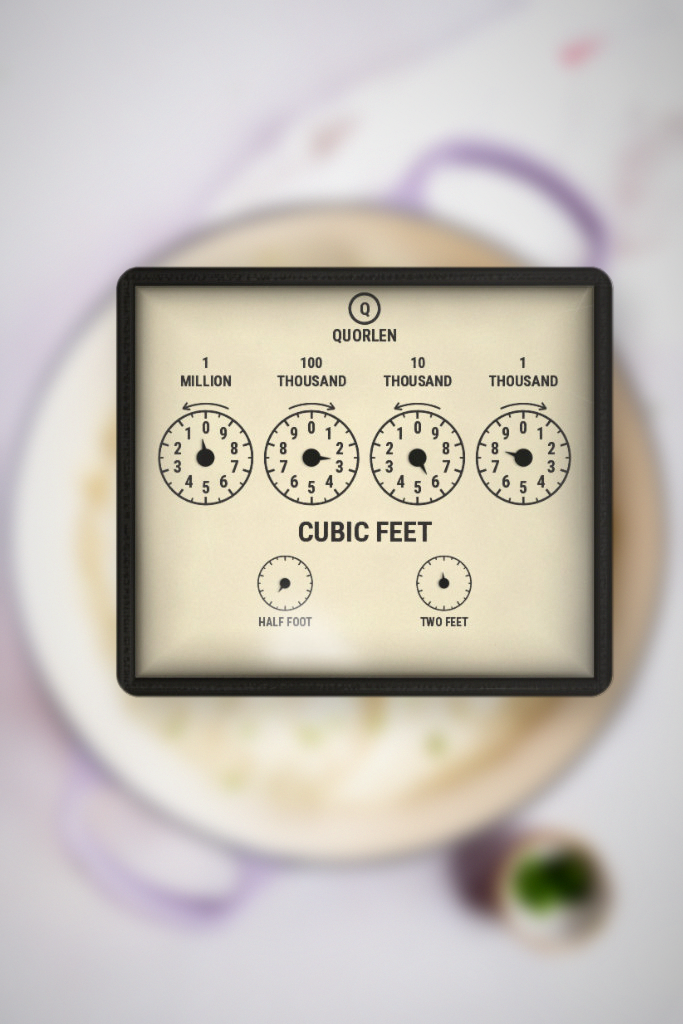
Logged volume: 25800 ft³
